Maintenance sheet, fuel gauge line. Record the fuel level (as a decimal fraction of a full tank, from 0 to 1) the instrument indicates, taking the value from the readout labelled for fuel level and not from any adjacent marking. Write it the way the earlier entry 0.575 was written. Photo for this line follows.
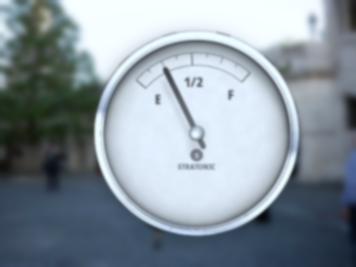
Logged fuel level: 0.25
